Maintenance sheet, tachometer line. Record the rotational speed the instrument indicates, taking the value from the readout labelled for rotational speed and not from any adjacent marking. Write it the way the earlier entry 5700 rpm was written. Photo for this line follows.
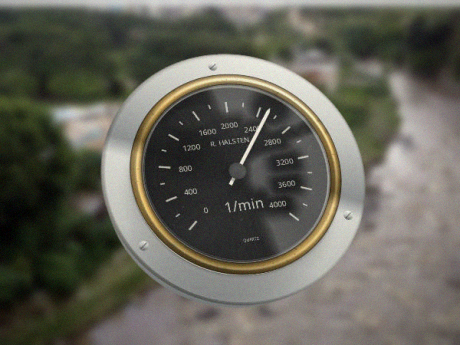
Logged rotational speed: 2500 rpm
